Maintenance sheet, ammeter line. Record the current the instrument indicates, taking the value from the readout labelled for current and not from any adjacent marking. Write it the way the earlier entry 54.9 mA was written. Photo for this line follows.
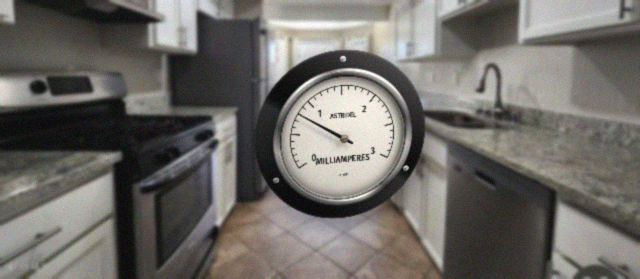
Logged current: 0.8 mA
